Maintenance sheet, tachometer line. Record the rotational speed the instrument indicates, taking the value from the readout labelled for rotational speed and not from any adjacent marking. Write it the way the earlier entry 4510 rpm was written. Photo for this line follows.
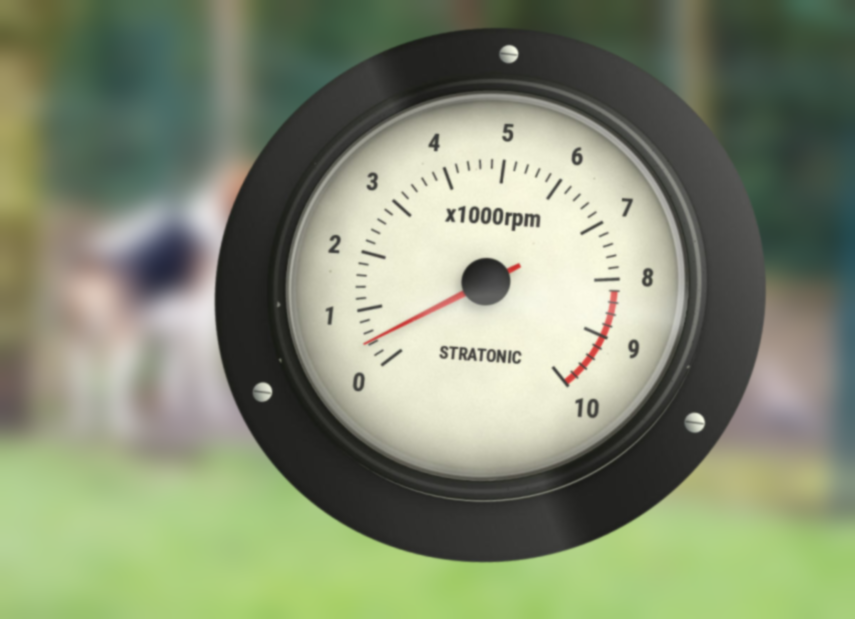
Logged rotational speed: 400 rpm
